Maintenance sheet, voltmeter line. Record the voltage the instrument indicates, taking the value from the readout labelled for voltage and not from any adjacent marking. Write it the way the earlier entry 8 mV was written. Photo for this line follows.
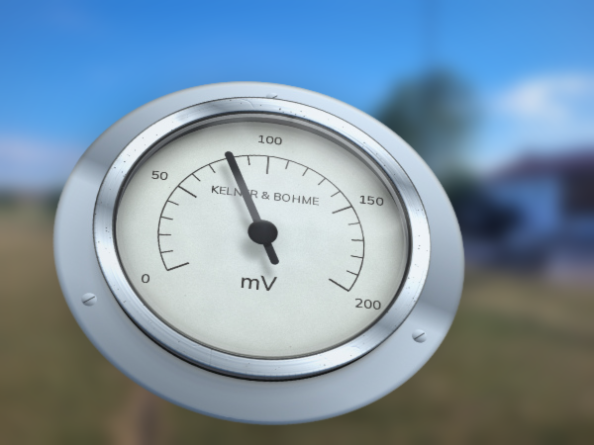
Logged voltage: 80 mV
